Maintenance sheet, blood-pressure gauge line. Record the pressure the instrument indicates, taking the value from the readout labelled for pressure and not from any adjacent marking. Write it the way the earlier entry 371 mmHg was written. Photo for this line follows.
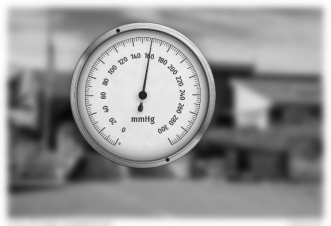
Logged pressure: 160 mmHg
